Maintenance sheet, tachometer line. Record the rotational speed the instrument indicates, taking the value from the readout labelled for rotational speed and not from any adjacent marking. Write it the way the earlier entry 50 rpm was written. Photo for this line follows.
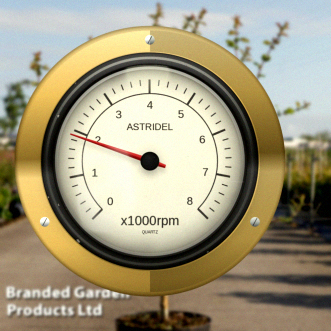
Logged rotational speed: 1900 rpm
